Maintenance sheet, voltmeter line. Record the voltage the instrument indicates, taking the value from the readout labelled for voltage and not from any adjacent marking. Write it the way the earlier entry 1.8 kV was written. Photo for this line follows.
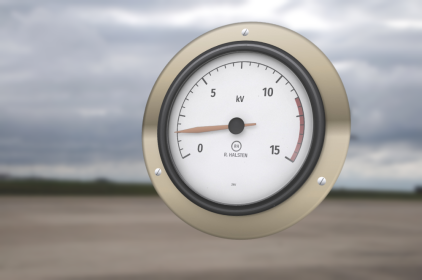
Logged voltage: 1.5 kV
